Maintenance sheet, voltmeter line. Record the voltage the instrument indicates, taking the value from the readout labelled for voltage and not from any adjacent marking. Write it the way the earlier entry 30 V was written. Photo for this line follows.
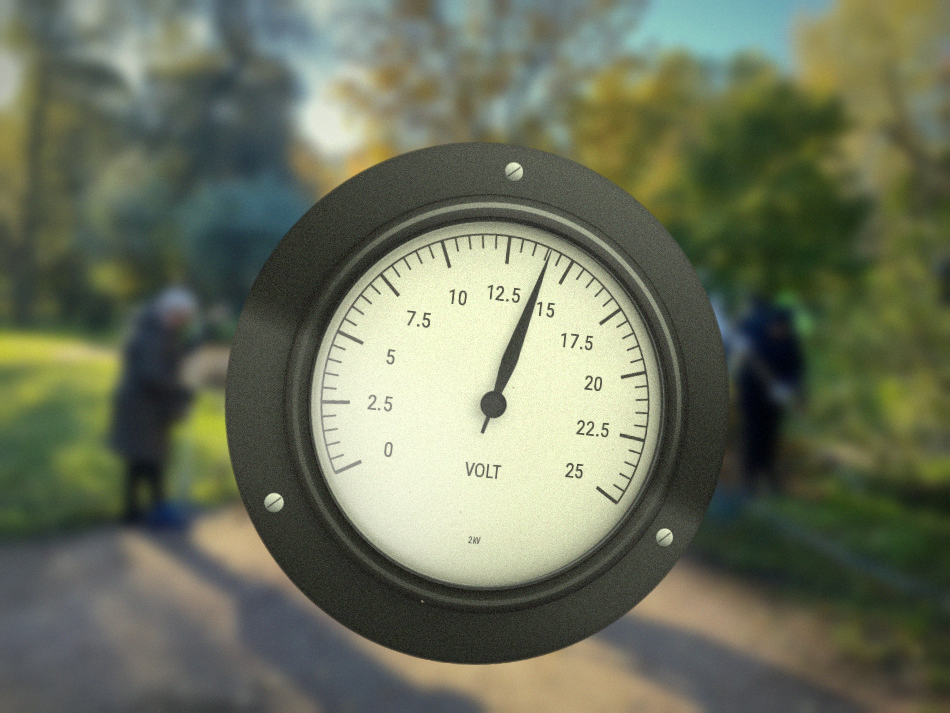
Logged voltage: 14 V
